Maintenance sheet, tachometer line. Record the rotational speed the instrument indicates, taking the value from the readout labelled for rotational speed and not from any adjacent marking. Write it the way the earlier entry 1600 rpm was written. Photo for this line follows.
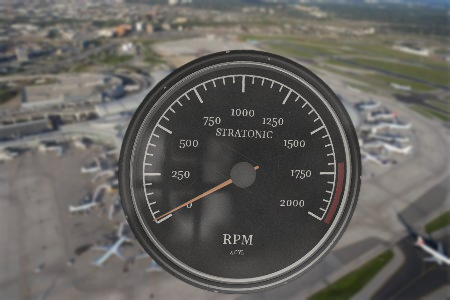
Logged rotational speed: 25 rpm
